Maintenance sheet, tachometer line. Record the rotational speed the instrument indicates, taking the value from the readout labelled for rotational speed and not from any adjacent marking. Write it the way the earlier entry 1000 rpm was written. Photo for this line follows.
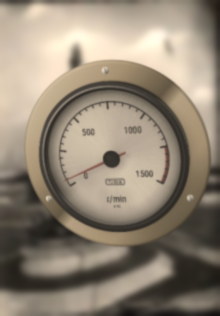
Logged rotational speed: 50 rpm
